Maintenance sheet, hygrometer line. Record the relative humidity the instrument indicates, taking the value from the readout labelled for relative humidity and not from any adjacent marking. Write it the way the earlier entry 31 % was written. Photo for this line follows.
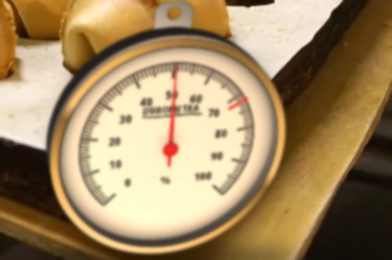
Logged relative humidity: 50 %
